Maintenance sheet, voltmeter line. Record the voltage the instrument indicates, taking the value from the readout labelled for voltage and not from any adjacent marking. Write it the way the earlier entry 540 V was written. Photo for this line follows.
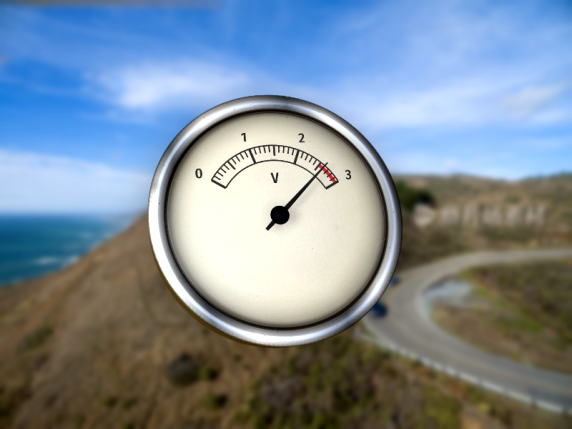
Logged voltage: 2.6 V
